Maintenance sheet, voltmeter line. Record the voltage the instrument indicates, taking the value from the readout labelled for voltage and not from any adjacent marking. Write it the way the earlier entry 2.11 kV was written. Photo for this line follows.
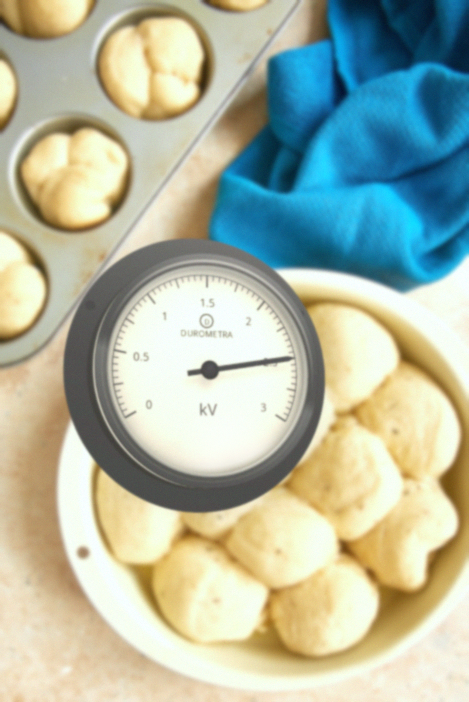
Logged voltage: 2.5 kV
